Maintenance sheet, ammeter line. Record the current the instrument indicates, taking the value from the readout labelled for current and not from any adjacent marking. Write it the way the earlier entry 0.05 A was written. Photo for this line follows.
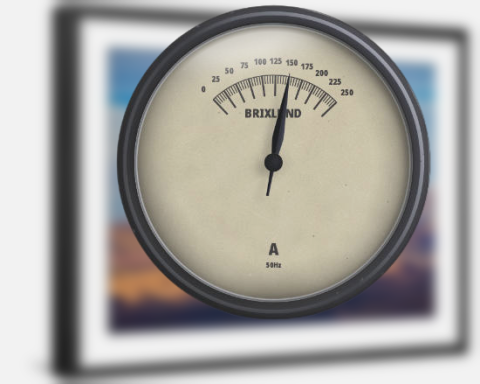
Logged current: 150 A
